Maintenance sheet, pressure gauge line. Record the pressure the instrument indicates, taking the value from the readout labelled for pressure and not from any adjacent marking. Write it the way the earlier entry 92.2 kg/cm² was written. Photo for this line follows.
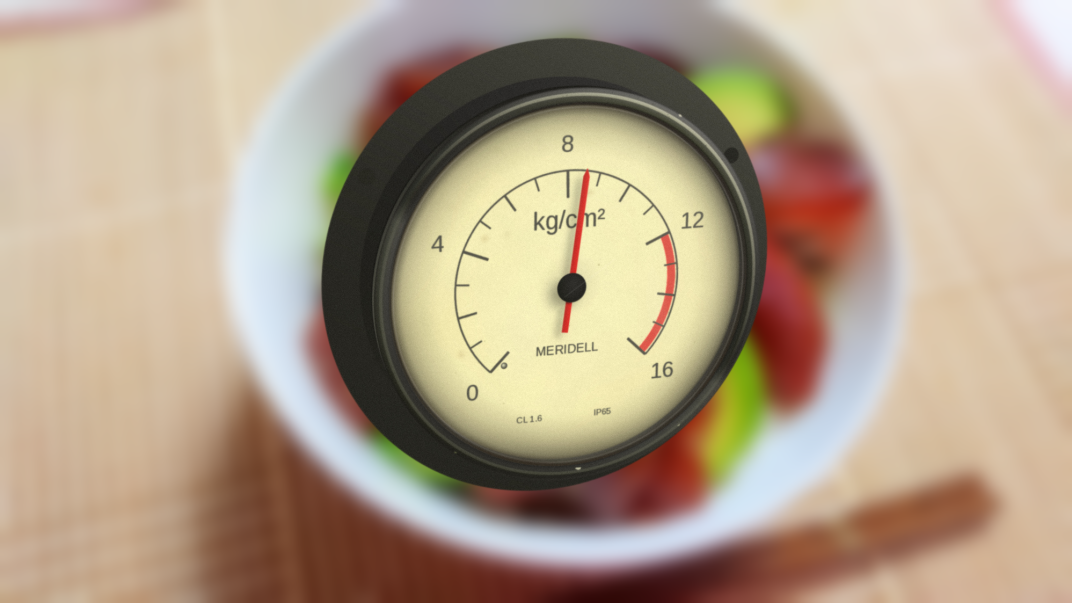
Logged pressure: 8.5 kg/cm²
